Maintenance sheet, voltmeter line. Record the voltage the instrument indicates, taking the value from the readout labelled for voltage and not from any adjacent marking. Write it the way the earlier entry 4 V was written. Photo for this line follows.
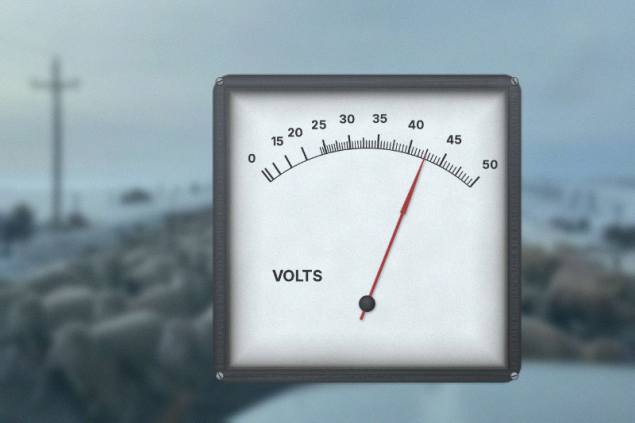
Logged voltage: 42.5 V
